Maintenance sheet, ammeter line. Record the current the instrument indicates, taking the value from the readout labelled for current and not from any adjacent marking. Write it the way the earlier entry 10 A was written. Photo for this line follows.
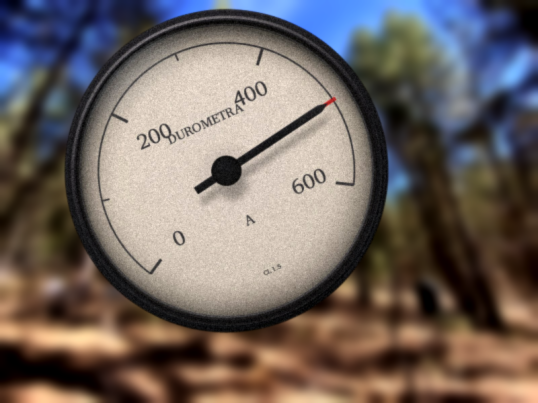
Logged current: 500 A
